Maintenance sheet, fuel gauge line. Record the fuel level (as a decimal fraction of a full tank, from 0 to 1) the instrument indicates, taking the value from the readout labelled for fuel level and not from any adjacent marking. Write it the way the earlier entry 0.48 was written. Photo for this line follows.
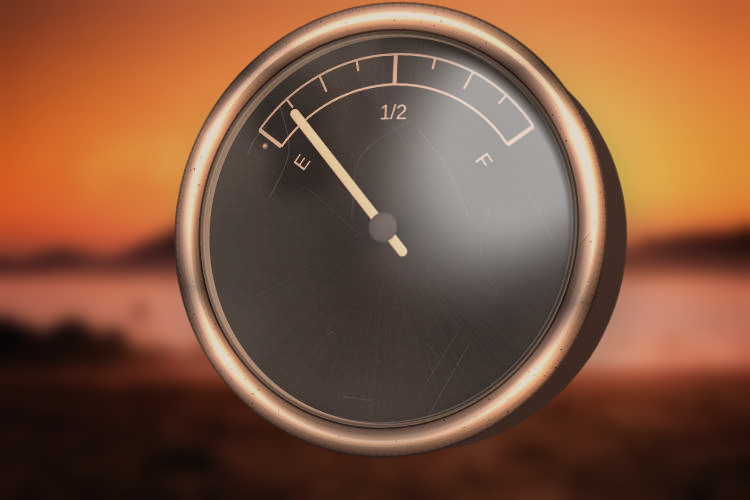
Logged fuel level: 0.125
